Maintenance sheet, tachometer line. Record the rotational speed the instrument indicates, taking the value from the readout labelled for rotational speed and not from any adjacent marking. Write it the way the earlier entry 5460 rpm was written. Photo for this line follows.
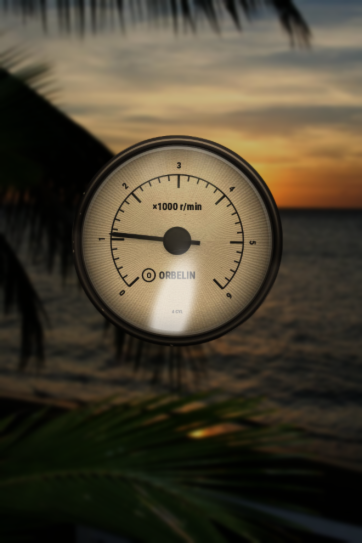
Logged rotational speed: 1100 rpm
